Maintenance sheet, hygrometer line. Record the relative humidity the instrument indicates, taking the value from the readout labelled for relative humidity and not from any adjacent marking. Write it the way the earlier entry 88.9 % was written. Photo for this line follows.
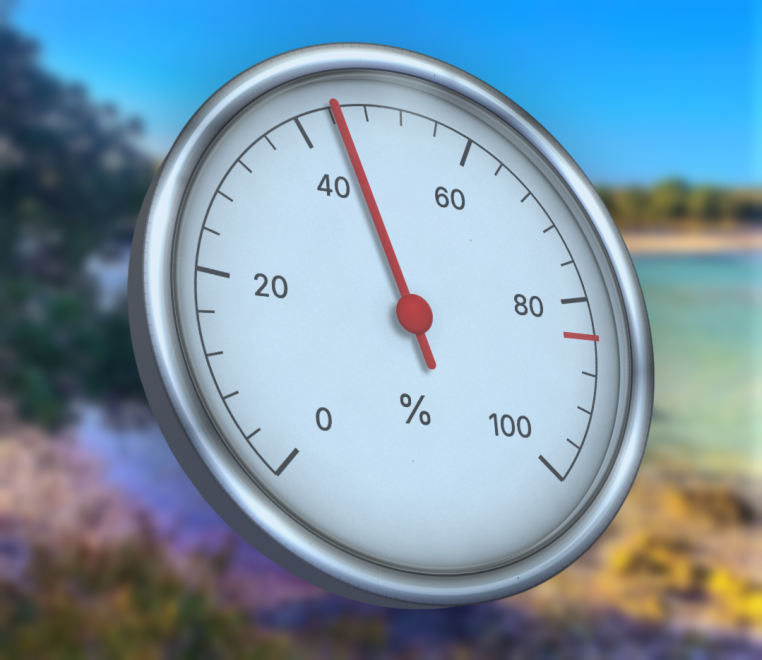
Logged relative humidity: 44 %
